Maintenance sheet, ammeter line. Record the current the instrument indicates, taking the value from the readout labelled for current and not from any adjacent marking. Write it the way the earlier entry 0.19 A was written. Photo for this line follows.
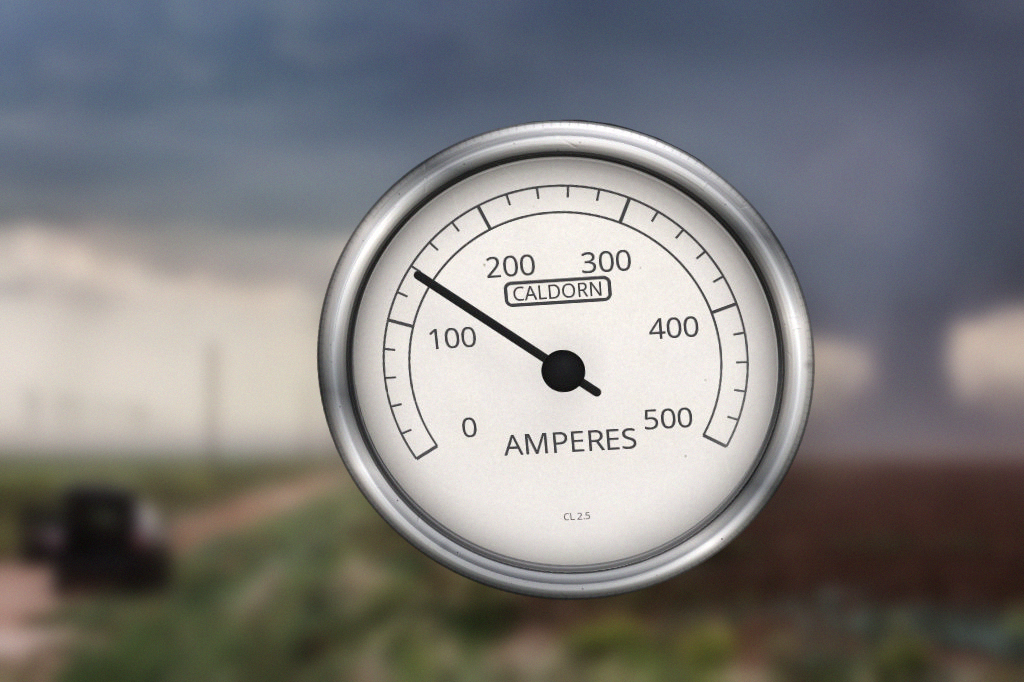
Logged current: 140 A
